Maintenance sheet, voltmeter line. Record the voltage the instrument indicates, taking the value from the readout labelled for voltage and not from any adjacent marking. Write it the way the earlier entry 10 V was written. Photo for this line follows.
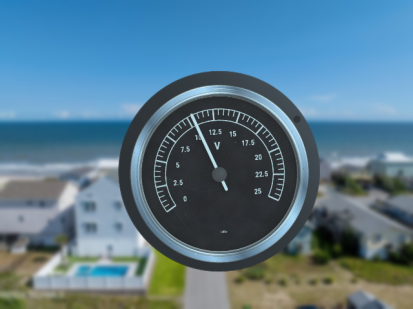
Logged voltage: 10.5 V
